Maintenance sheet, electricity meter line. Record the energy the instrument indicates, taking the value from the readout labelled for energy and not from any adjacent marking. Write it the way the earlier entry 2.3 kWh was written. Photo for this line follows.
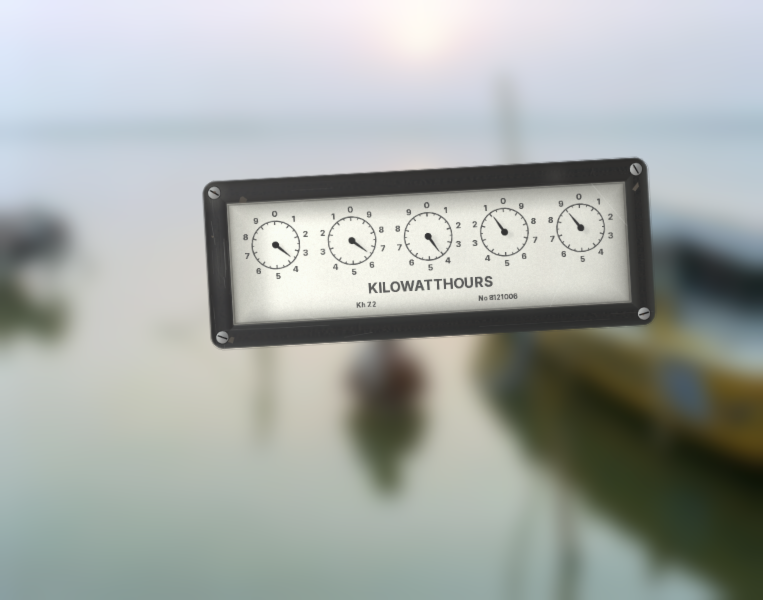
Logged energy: 36409 kWh
